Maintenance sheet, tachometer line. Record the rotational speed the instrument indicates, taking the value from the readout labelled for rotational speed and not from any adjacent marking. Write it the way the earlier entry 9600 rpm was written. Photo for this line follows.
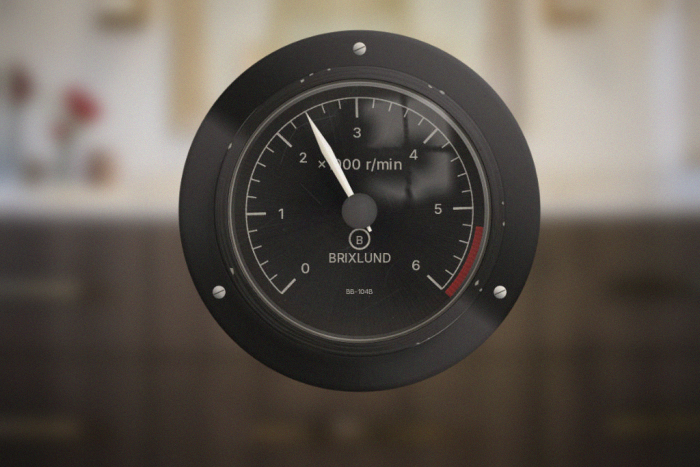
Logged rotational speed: 2400 rpm
